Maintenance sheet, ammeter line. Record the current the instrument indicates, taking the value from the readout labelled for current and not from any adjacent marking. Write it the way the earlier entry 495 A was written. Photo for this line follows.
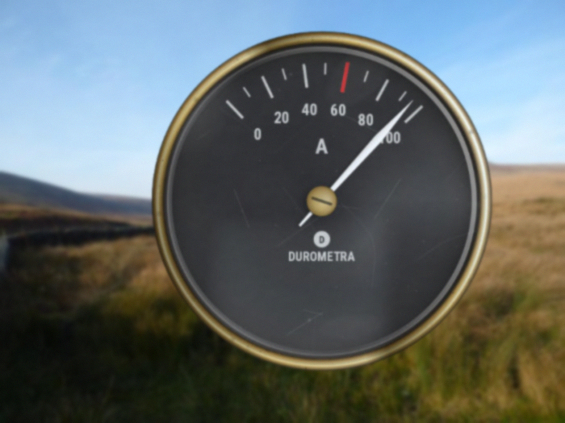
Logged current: 95 A
